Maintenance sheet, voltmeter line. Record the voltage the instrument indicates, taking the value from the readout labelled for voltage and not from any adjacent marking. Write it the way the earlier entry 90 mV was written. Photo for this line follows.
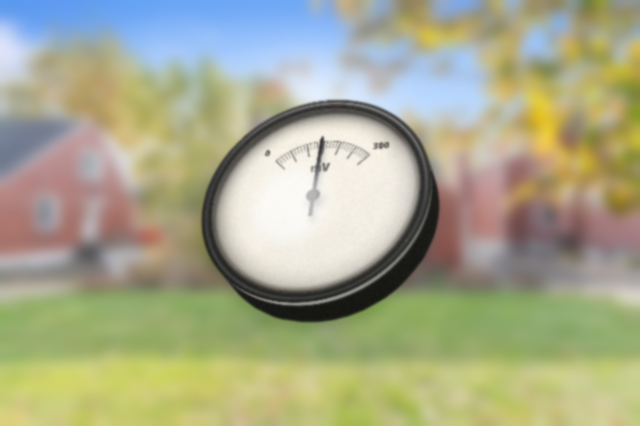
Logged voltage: 150 mV
